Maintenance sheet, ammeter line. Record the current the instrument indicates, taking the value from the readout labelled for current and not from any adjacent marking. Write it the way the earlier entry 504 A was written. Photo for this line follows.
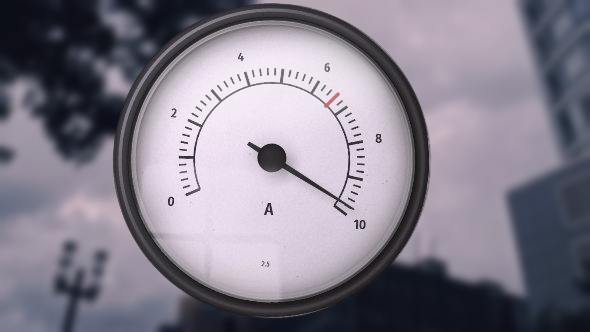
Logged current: 9.8 A
